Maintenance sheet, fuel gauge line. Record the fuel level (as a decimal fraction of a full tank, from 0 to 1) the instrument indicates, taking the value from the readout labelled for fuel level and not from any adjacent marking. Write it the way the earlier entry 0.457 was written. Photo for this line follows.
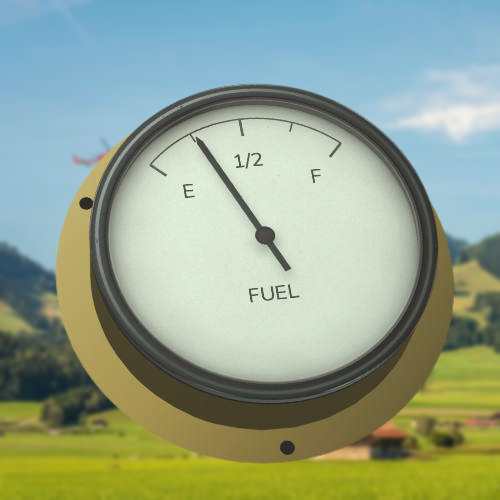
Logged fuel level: 0.25
